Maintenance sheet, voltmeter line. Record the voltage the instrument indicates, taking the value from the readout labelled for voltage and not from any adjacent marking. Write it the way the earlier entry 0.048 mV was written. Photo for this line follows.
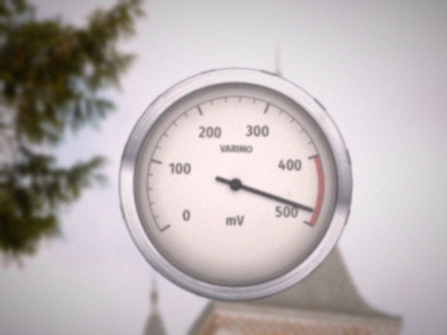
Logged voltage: 480 mV
